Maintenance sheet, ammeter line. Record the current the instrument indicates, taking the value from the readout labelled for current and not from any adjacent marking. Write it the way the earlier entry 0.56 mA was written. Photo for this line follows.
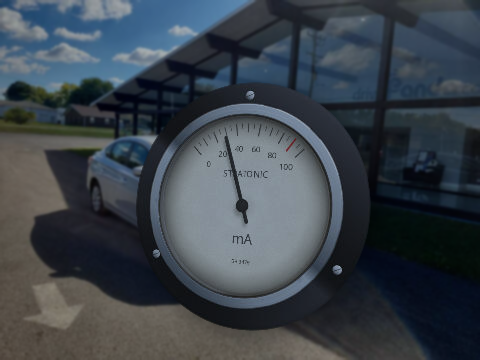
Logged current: 30 mA
